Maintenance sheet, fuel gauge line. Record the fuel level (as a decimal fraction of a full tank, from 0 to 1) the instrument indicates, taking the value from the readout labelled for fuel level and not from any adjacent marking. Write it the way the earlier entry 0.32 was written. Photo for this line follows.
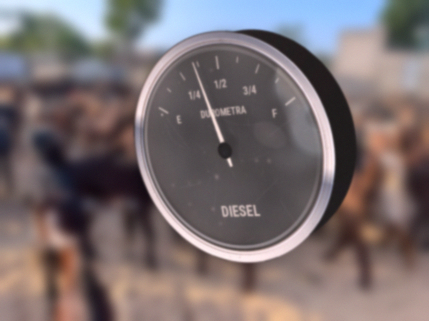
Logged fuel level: 0.375
